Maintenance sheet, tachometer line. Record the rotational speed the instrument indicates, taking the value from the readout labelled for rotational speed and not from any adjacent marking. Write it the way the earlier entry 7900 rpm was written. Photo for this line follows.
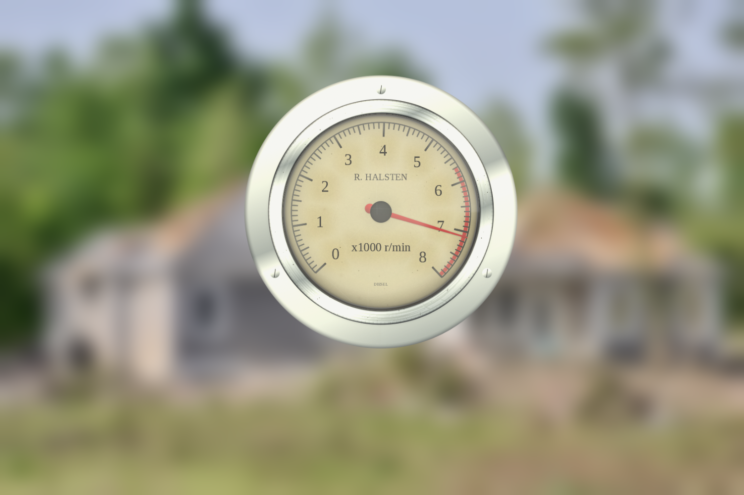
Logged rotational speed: 7100 rpm
